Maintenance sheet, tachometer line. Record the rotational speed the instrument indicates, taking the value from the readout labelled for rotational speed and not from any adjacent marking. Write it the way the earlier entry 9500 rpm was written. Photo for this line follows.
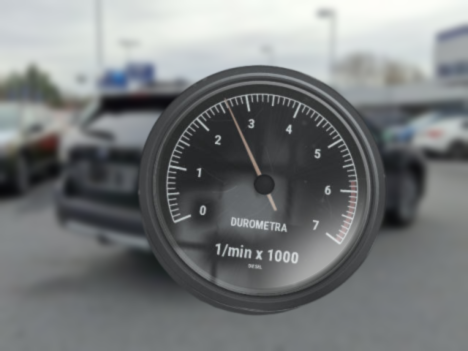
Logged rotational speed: 2600 rpm
